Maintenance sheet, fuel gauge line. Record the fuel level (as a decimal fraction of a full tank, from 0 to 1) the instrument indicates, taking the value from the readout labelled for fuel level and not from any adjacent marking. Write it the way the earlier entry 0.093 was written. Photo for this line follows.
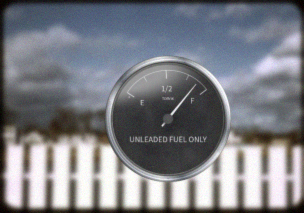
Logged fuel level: 0.875
